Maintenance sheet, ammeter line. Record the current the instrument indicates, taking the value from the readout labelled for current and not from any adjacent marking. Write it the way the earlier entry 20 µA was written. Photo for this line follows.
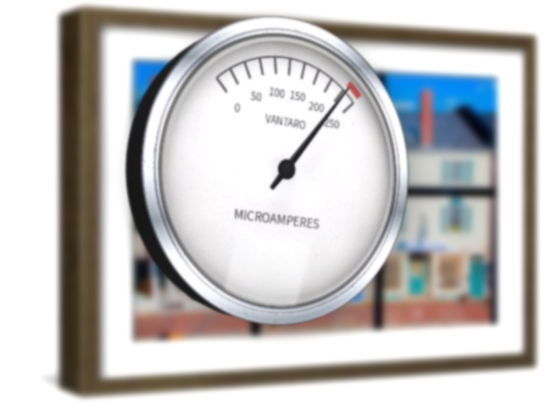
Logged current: 225 µA
